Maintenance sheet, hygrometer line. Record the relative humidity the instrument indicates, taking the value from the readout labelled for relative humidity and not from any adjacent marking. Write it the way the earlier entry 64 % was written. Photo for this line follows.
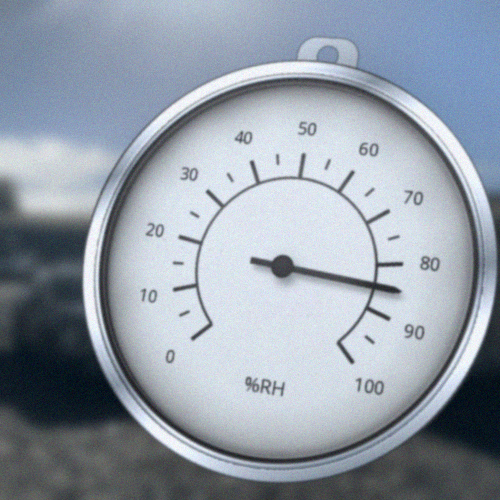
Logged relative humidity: 85 %
